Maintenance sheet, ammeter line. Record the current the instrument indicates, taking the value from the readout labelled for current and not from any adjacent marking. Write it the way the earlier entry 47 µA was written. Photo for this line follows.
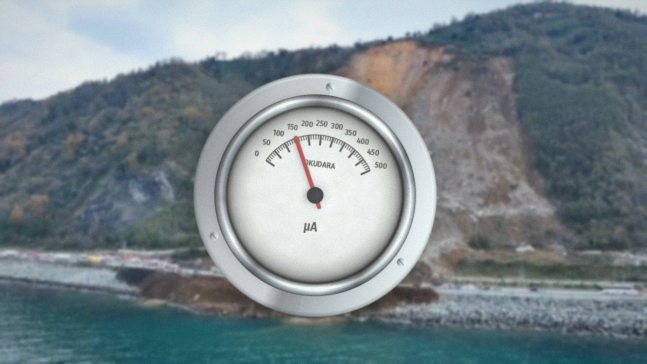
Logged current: 150 µA
